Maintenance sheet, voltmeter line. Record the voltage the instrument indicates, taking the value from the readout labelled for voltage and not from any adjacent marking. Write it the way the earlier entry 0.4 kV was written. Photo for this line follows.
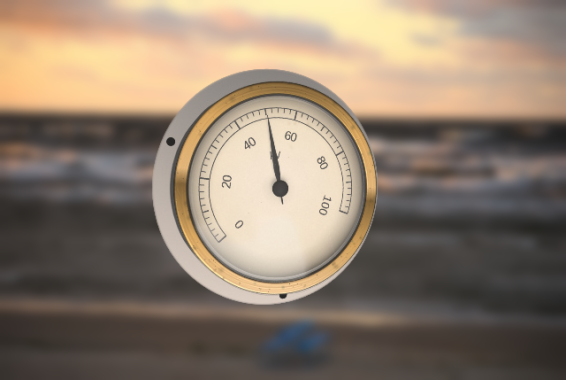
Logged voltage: 50 kV
